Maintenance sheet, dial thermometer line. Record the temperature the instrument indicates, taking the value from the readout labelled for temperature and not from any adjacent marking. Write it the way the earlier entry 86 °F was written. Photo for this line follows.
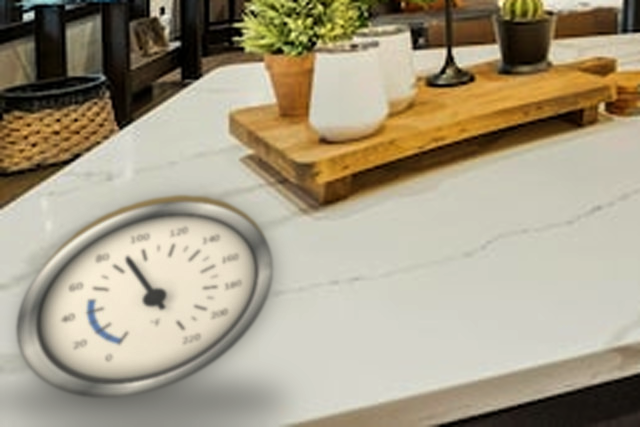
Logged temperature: 90 °F
